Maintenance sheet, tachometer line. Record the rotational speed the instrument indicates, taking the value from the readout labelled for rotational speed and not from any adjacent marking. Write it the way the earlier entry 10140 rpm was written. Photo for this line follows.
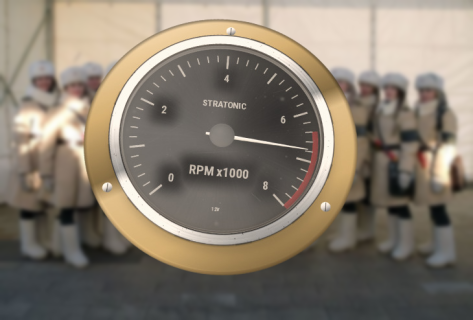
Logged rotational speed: 6800 rpm
